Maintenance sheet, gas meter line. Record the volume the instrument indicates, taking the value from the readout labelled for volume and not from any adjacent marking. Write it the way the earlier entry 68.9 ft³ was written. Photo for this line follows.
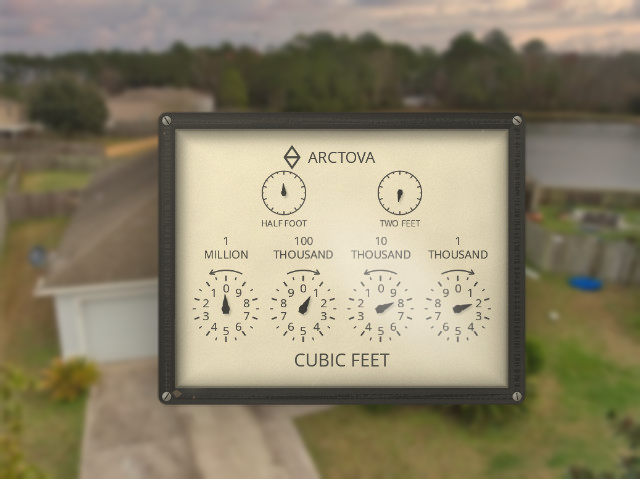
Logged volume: 8200 ft³
